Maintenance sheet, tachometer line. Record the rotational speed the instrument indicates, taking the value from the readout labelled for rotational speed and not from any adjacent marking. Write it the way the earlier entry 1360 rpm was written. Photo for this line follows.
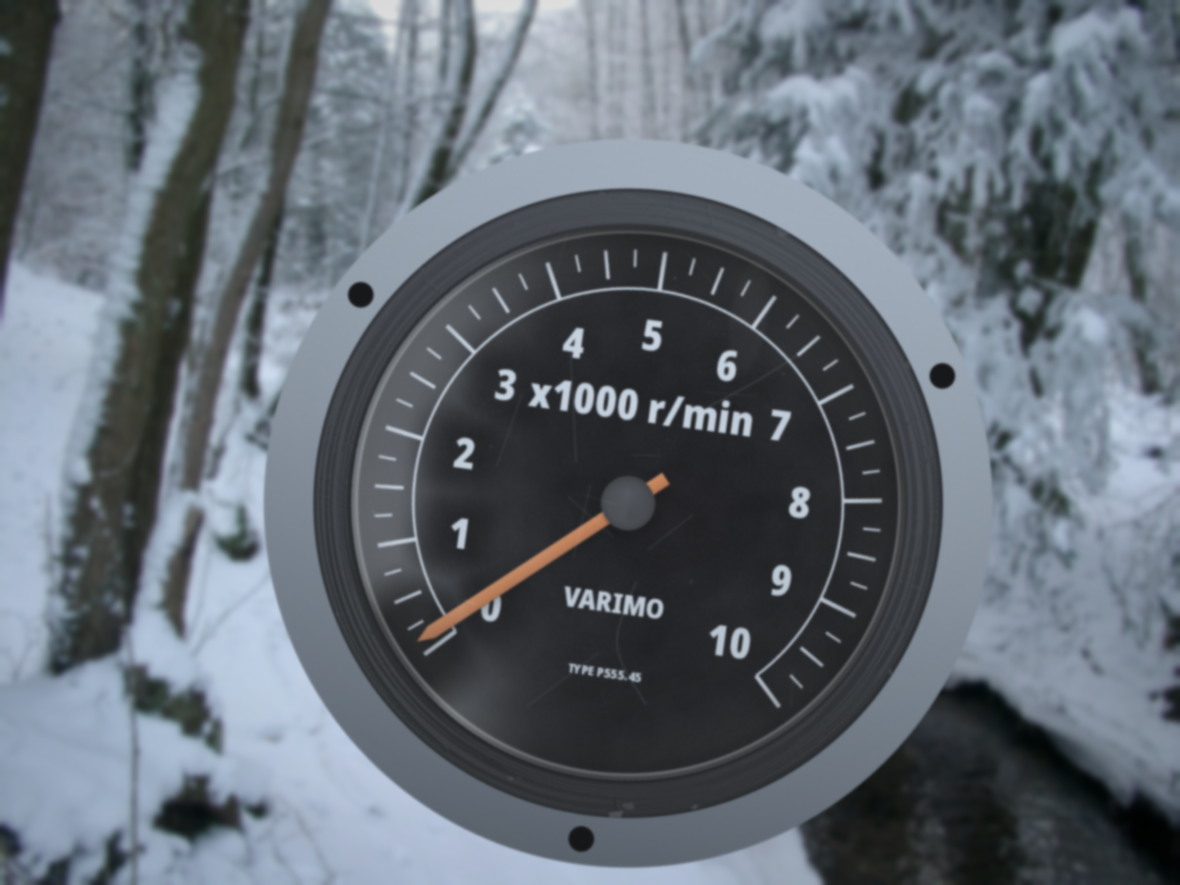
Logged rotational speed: 125 rpm
